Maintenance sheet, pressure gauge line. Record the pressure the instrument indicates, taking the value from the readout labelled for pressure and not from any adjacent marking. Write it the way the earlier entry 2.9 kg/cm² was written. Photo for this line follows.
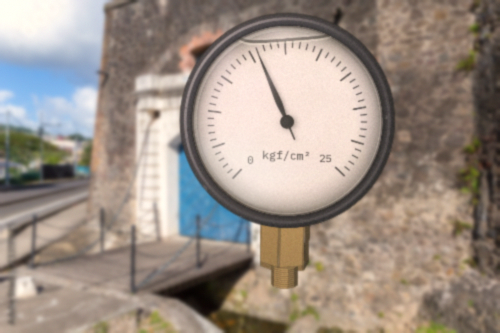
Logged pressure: 10.5 kg/cm²
